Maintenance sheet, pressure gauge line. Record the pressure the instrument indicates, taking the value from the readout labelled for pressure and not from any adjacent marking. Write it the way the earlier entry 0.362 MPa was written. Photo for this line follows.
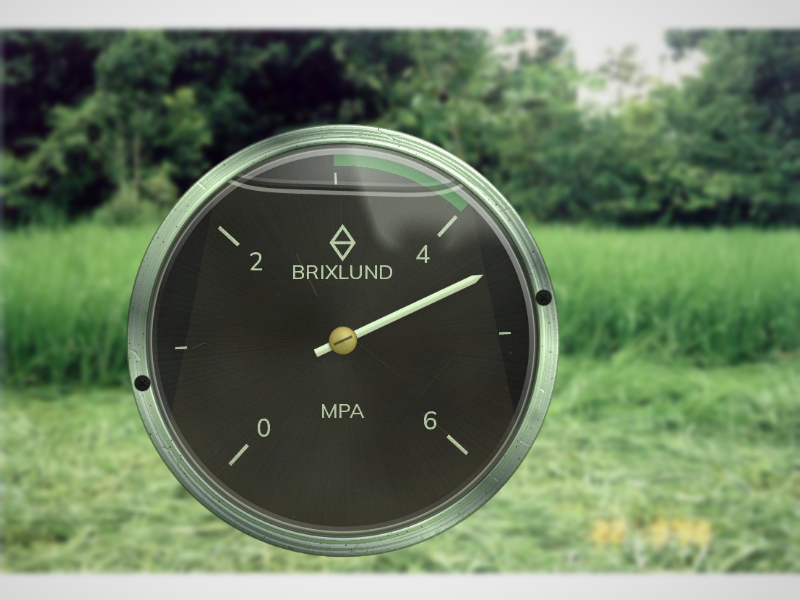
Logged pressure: 4.5 MPa
